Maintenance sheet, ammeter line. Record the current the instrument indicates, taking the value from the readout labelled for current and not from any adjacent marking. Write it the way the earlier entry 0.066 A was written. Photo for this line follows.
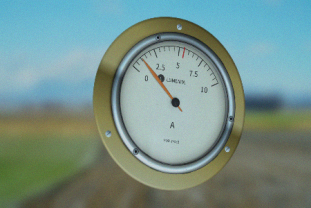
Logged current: 1 A
